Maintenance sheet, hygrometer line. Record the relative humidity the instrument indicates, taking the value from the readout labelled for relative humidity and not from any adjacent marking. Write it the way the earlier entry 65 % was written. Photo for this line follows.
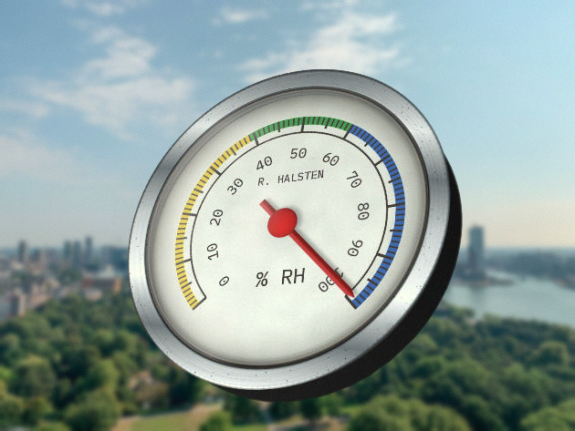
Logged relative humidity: 99 %
